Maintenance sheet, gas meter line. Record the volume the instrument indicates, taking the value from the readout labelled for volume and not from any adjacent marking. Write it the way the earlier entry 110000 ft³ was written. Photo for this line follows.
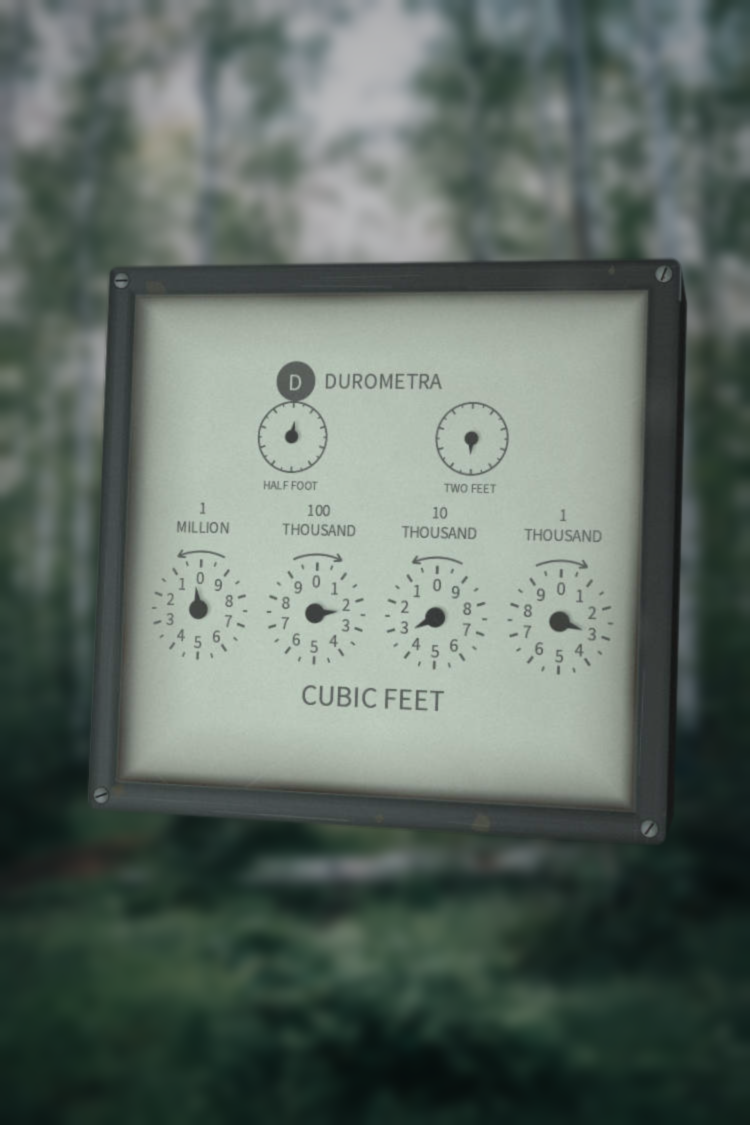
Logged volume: 23300 ft³
